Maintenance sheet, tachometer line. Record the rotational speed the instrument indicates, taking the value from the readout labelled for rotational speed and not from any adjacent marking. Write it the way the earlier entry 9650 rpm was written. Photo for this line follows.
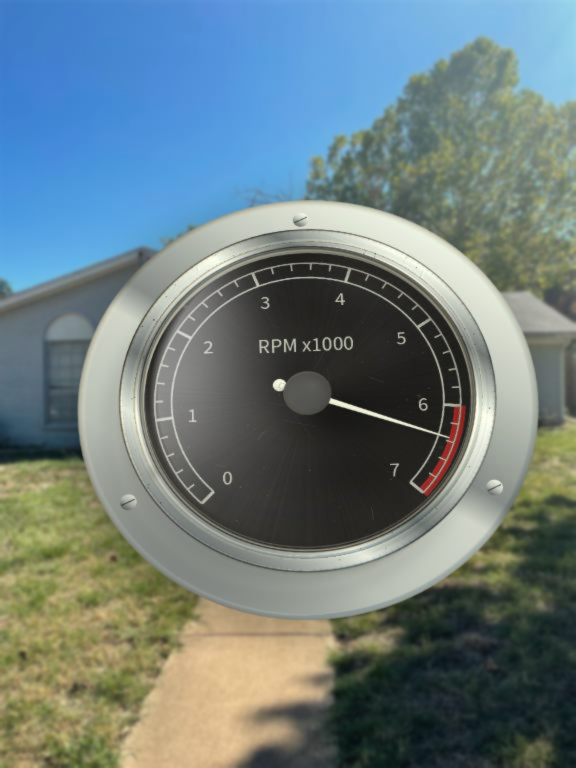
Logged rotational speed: 6400 rpm
